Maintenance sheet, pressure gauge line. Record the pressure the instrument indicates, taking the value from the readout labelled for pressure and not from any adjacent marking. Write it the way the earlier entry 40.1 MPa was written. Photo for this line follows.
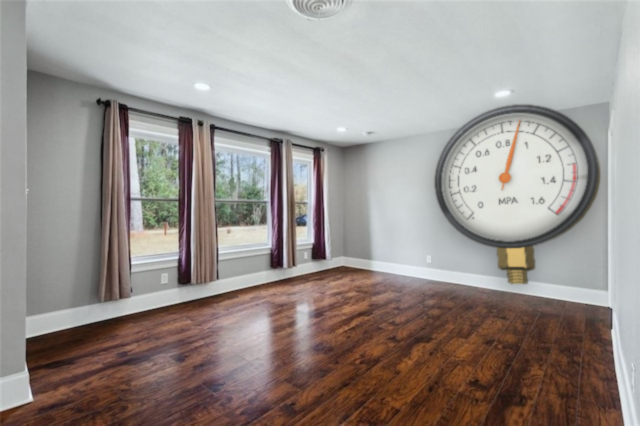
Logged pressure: 0.9 MPa
